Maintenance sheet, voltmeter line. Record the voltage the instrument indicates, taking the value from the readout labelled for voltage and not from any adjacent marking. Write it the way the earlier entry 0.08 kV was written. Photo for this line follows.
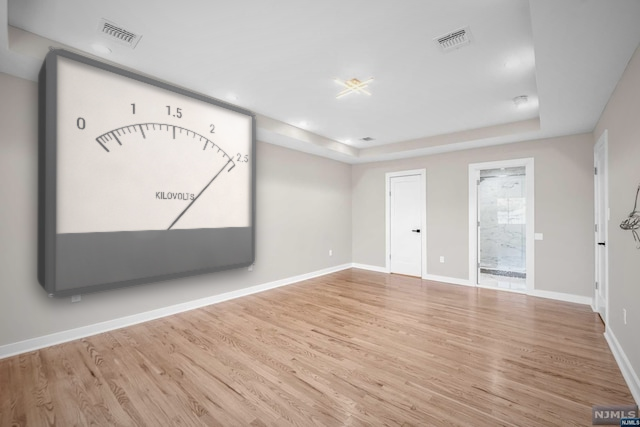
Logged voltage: 2.4 kV
